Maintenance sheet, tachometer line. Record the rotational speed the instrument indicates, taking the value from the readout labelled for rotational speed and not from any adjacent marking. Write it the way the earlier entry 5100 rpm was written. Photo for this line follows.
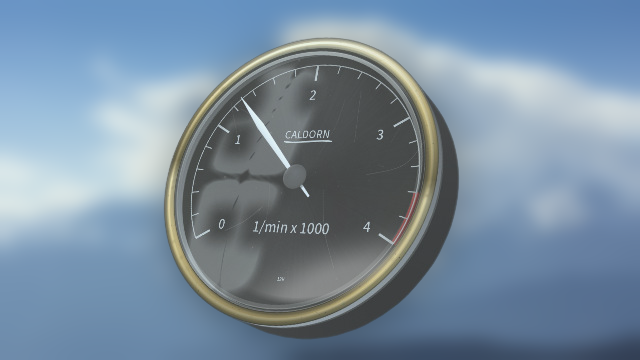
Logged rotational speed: 1300 rpm
